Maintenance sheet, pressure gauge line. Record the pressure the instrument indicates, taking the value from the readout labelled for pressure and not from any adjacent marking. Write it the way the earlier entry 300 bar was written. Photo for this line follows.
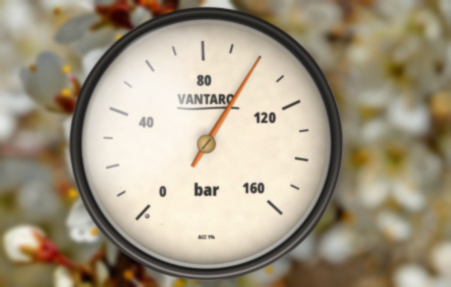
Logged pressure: 100 bar
